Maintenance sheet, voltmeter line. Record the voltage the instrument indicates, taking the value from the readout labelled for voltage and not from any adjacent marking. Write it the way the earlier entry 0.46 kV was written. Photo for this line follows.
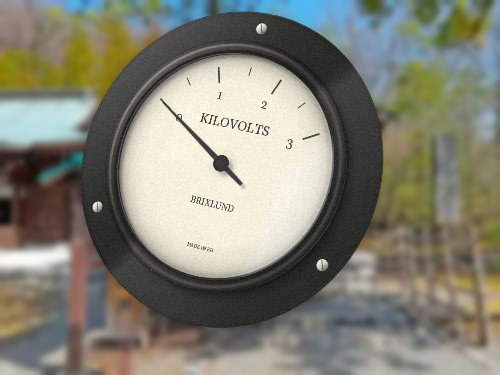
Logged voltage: 0 kV
